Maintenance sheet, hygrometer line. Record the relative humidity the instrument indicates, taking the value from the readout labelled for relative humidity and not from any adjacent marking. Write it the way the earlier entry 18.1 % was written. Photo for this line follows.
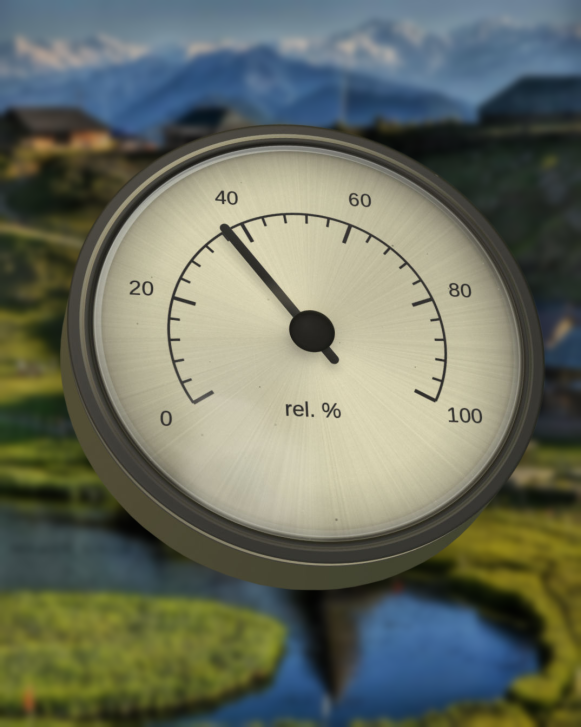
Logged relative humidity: 36 %
